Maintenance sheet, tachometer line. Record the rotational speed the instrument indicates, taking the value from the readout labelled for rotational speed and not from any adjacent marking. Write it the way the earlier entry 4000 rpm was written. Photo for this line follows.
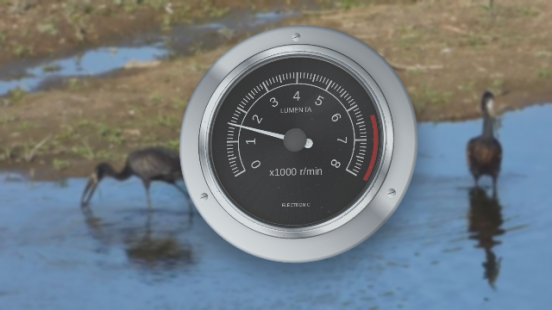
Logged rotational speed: 1500 rpm
